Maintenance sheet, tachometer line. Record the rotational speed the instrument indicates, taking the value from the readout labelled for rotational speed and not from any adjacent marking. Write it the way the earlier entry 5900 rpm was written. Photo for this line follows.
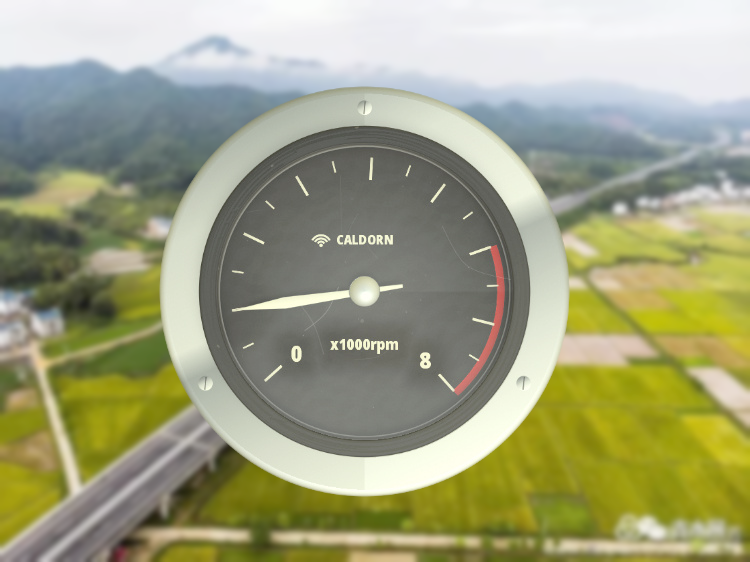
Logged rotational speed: 1000 rpm
